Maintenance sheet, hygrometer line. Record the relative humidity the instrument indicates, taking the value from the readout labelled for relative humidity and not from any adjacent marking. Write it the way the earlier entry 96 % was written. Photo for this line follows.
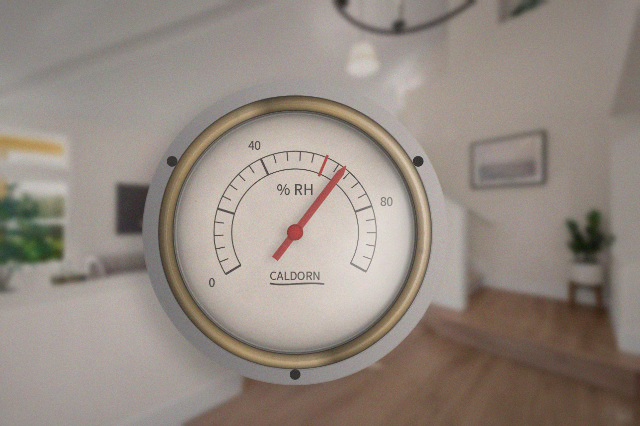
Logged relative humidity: 66 %
